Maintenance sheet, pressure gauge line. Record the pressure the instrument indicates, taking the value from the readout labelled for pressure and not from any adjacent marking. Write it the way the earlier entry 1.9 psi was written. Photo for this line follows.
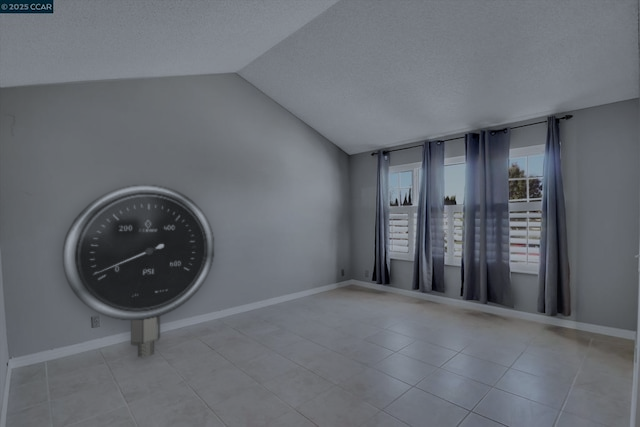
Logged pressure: 20 psi
